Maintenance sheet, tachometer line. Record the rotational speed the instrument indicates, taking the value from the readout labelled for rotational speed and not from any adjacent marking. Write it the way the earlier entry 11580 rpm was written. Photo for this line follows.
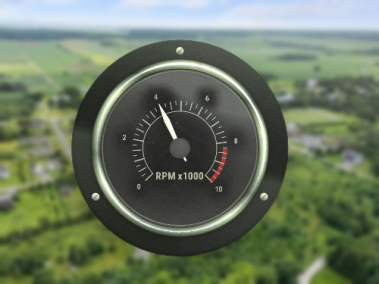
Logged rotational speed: 4000 rpm
